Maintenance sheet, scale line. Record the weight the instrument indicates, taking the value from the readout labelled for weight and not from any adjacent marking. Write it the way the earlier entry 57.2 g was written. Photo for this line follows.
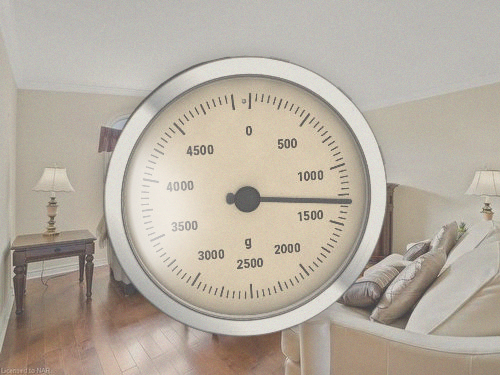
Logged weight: 1300 g
